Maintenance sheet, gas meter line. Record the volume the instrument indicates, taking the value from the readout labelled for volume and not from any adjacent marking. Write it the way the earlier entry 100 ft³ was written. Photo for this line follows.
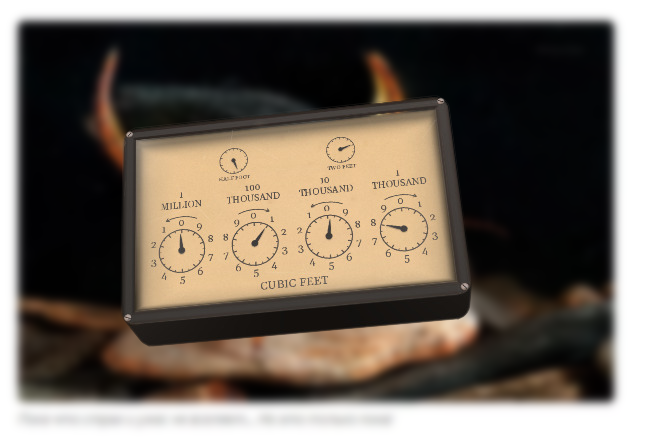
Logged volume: 9800 ft³
